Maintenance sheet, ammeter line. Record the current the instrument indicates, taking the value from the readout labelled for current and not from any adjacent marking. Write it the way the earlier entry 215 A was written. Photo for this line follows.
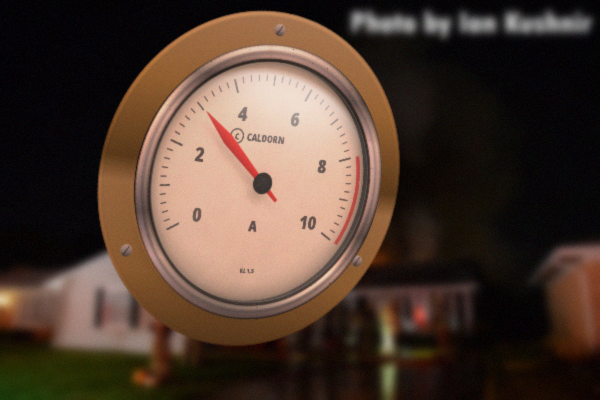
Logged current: 3 A
